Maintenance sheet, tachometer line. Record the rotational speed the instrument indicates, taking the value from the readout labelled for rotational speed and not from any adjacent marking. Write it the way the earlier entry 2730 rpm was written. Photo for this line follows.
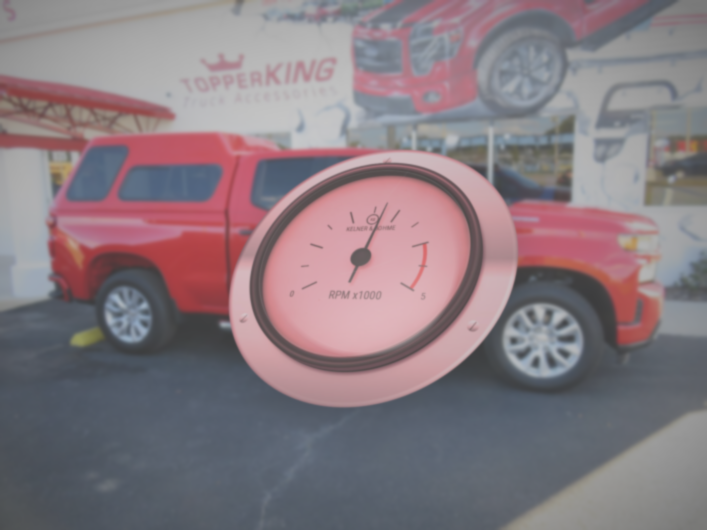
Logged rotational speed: 2750 rpm
